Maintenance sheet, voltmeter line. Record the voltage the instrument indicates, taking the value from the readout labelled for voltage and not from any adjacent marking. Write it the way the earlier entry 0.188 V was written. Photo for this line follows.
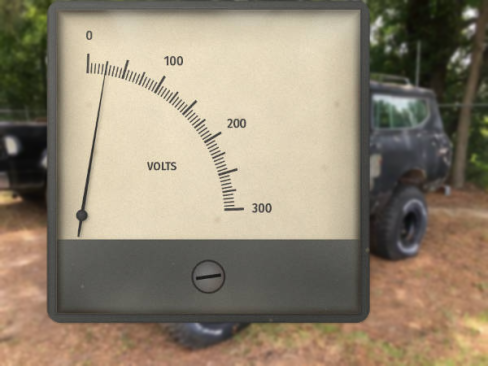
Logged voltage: 25 V
